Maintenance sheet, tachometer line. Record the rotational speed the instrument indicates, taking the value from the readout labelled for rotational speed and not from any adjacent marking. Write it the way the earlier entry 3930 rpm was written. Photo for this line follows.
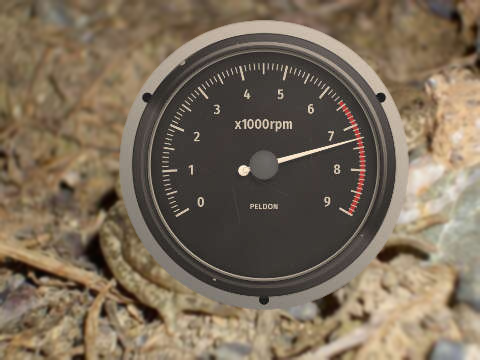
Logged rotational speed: 7300 rpm
